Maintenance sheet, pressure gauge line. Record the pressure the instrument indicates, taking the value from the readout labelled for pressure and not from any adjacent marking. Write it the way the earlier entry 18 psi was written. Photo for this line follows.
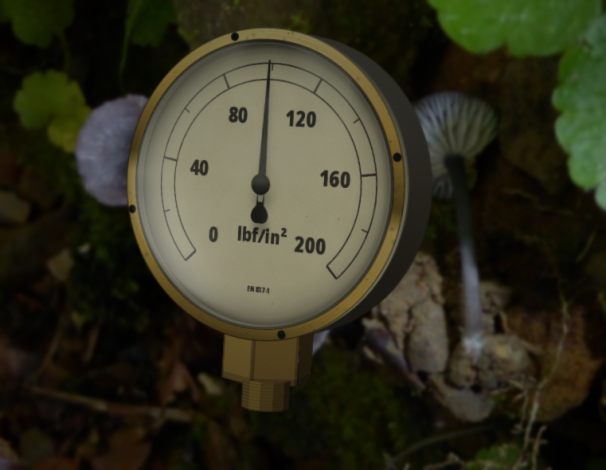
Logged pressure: 100 psi
